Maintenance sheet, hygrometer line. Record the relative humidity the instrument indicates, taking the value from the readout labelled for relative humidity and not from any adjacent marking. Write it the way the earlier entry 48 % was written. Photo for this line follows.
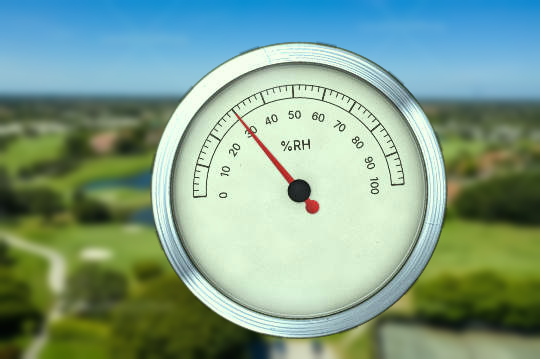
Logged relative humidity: 30 %
